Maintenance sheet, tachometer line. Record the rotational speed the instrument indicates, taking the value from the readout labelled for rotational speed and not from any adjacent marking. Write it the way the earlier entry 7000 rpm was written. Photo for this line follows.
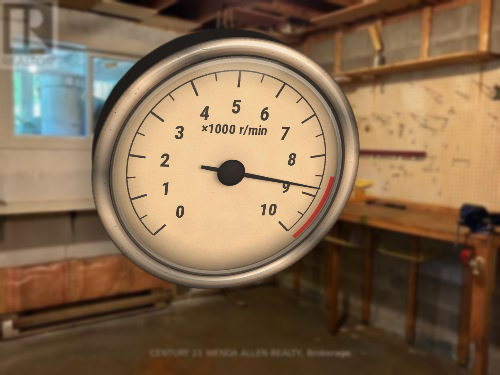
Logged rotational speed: 8750 rpm
